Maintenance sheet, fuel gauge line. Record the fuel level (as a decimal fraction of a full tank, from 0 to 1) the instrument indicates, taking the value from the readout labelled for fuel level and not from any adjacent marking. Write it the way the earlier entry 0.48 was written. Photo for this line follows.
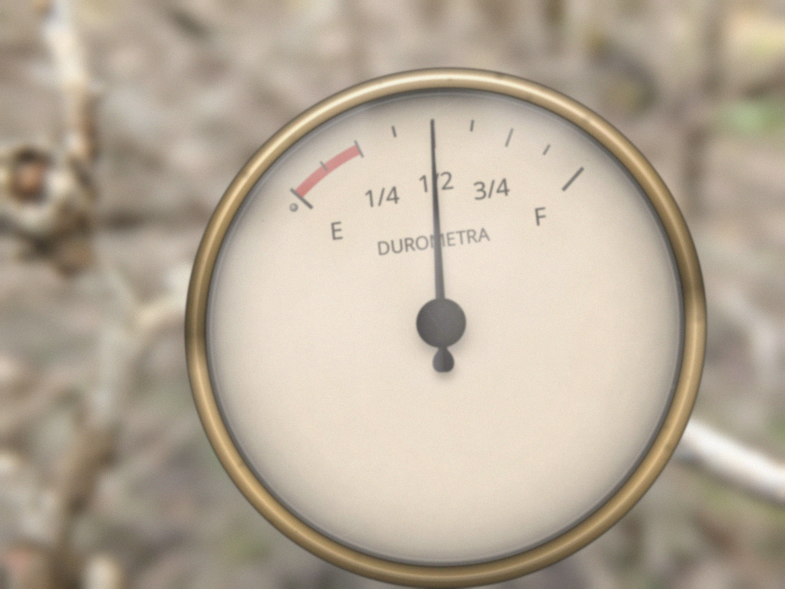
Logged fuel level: 0.5
